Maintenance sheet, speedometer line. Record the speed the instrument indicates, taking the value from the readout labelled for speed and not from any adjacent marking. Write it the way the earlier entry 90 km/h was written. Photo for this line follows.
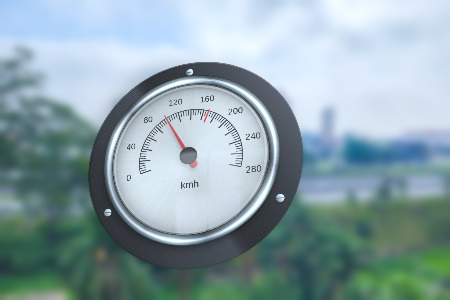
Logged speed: 100 km/h
